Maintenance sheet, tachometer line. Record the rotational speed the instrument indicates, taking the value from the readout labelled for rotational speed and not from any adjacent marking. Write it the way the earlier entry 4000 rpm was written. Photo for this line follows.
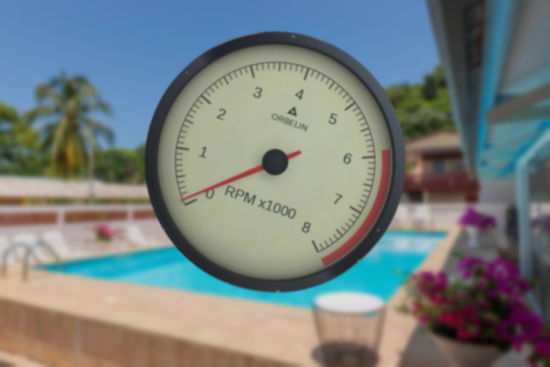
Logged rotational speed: 100 rpm
